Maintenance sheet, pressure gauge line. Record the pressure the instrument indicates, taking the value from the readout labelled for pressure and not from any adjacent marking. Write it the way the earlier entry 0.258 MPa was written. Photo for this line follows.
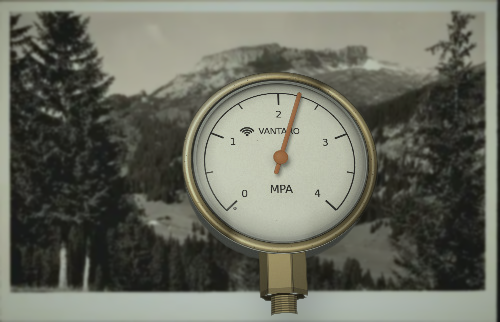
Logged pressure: 2.25 MPa
